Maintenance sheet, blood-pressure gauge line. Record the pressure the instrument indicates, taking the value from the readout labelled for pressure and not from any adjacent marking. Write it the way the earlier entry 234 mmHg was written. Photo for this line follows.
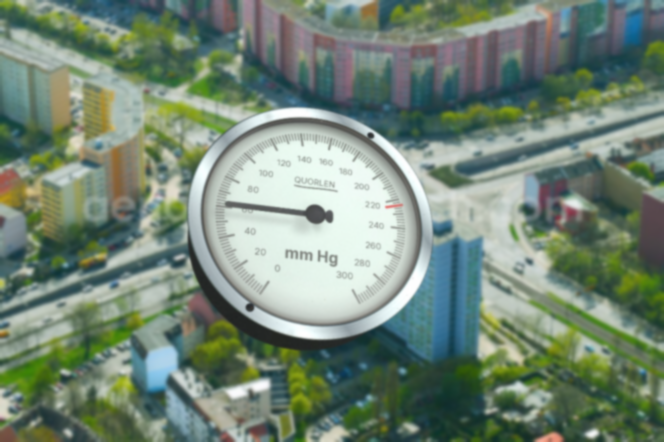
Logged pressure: 60 mmHg
